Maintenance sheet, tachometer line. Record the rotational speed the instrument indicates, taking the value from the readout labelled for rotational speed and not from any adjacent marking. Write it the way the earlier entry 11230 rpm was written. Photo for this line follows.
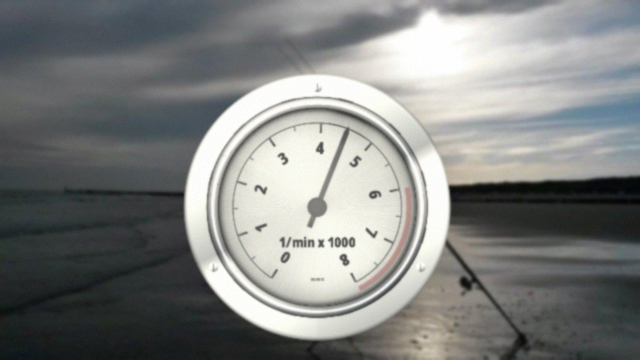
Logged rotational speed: 4500 rpm
